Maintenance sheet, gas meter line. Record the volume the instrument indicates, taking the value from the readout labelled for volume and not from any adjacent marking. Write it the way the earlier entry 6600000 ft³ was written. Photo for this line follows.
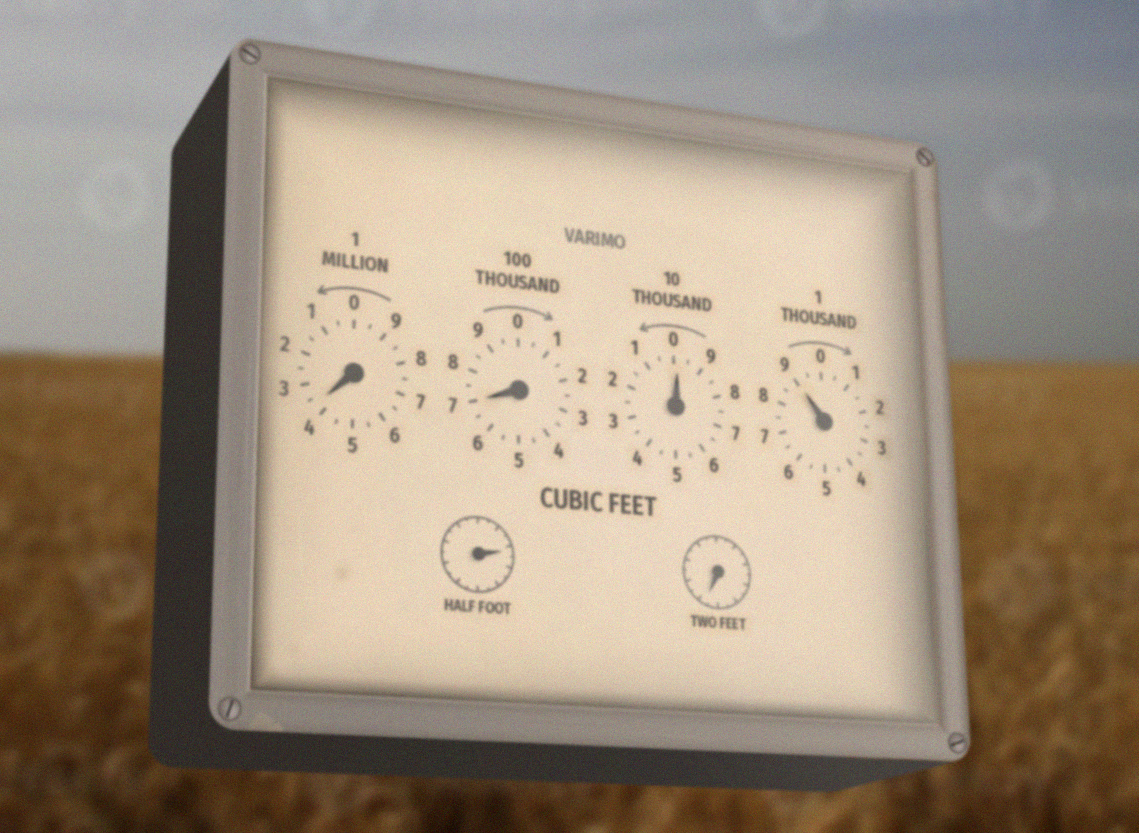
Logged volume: 369900 ft³
